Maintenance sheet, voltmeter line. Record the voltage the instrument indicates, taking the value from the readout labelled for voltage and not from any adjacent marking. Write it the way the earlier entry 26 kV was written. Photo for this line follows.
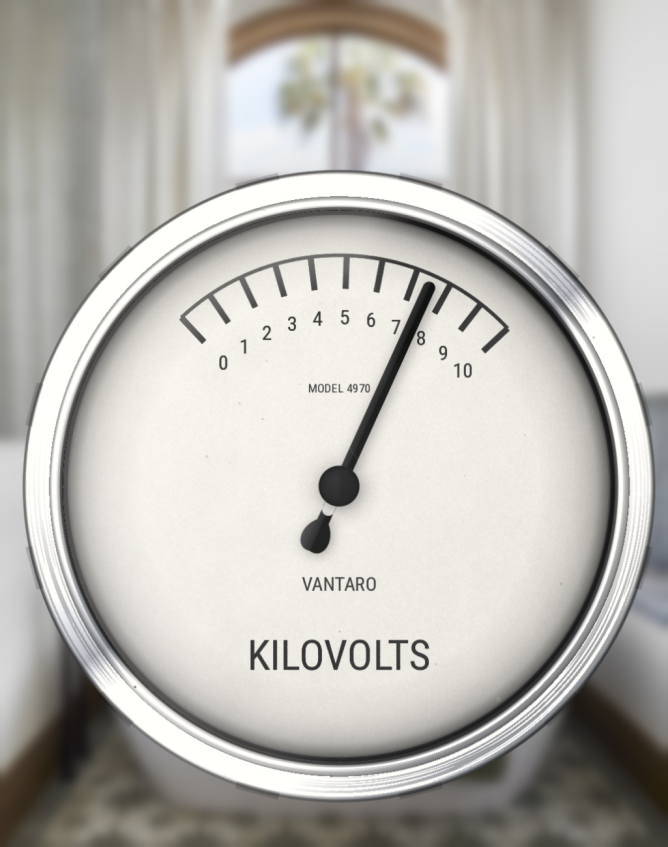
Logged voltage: 7.5 kV
